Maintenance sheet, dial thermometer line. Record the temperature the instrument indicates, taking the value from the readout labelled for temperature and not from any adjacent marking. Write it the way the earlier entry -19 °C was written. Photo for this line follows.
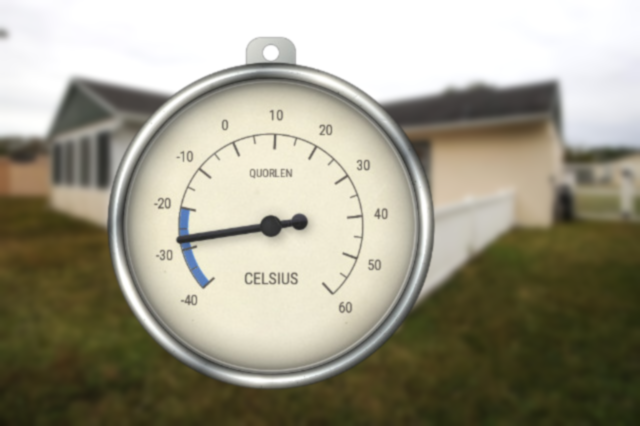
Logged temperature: -27.5 °C
